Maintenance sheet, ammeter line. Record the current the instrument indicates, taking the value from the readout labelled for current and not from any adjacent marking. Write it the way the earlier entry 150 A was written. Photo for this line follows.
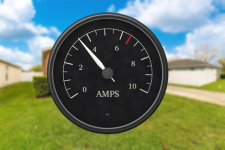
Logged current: 3.5 A
